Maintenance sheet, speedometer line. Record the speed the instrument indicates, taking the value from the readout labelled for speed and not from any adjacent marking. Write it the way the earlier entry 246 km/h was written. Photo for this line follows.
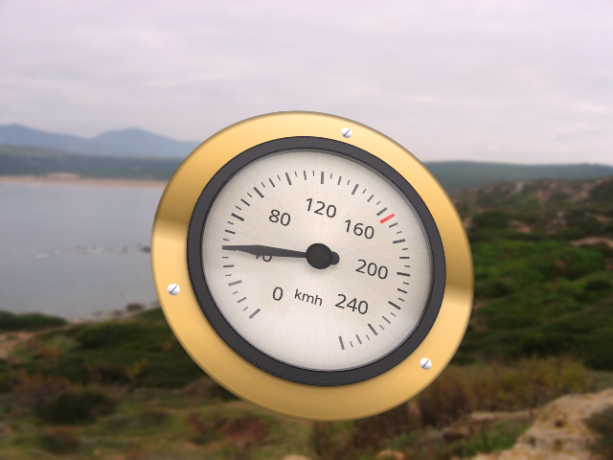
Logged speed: 40 km/h
